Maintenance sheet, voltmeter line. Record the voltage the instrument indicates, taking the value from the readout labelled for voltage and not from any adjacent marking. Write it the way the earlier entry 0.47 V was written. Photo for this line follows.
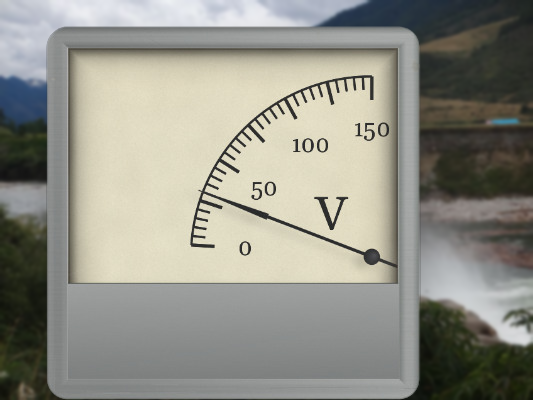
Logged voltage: 30 V
